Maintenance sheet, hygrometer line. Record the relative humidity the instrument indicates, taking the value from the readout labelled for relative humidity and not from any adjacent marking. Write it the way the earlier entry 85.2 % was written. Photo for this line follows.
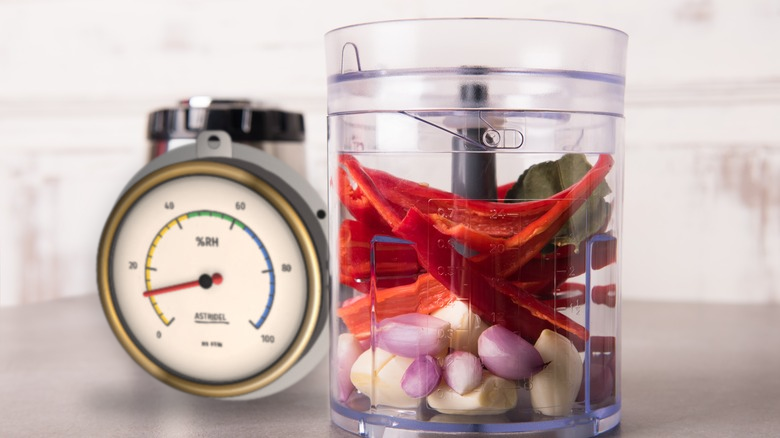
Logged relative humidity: 12 %
